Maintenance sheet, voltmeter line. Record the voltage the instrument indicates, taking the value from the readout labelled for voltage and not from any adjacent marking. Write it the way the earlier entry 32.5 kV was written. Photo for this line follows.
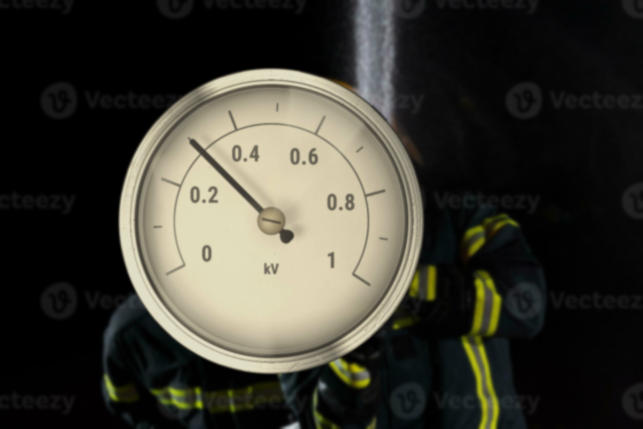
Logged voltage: 0.3 kV
